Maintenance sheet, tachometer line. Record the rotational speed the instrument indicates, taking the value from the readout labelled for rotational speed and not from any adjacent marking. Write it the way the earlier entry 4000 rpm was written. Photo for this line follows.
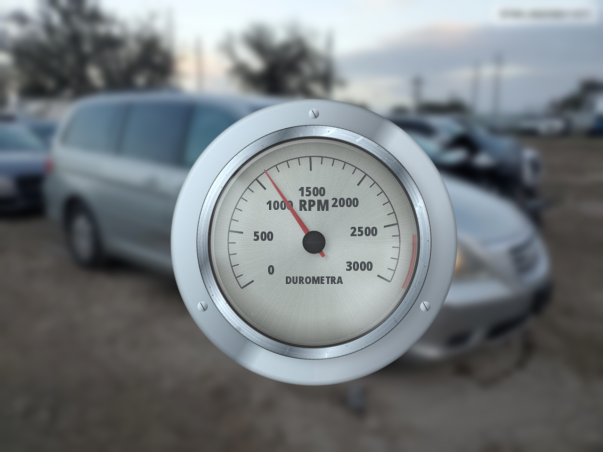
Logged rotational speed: 1100 rpm
